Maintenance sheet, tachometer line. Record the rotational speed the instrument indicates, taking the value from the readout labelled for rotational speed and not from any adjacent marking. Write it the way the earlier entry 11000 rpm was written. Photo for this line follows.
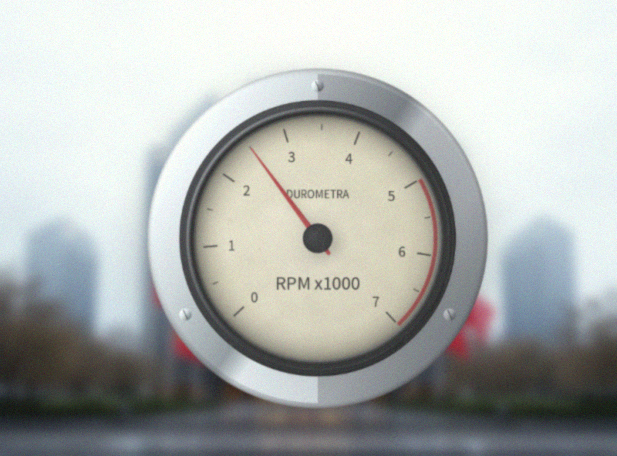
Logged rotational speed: 2500 rpm
